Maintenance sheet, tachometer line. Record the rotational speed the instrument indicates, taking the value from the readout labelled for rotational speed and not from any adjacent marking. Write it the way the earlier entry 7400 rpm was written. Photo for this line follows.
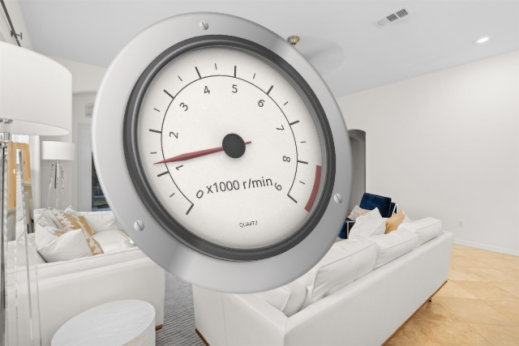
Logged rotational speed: 1250 rpm
